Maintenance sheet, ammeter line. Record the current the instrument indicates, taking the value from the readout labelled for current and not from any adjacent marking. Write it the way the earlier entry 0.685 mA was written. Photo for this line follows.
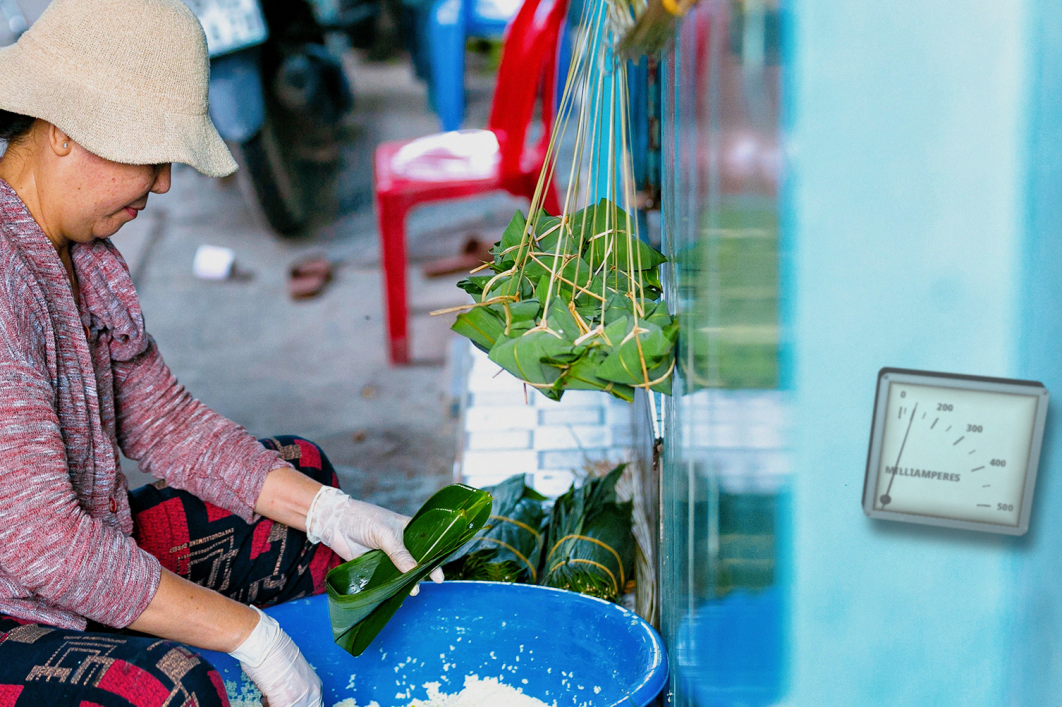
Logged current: 100 mA
